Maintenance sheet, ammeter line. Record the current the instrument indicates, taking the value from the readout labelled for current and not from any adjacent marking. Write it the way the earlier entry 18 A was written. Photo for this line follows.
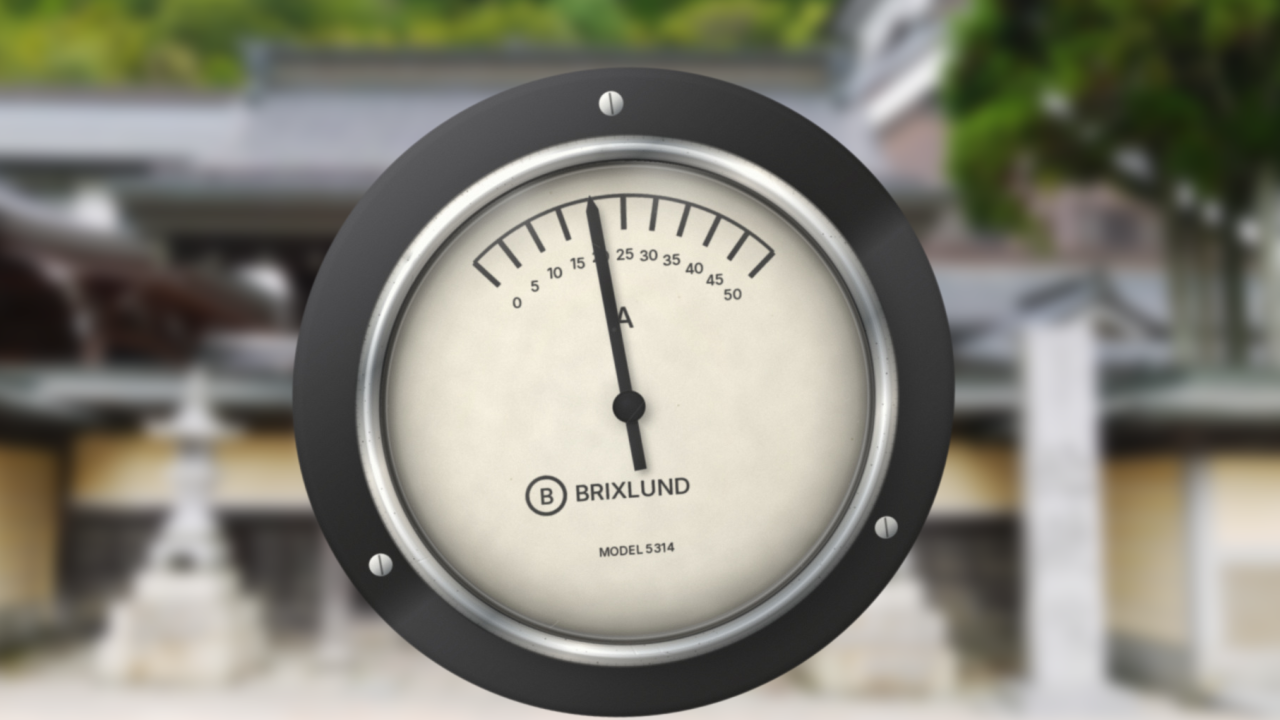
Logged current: 20 A
